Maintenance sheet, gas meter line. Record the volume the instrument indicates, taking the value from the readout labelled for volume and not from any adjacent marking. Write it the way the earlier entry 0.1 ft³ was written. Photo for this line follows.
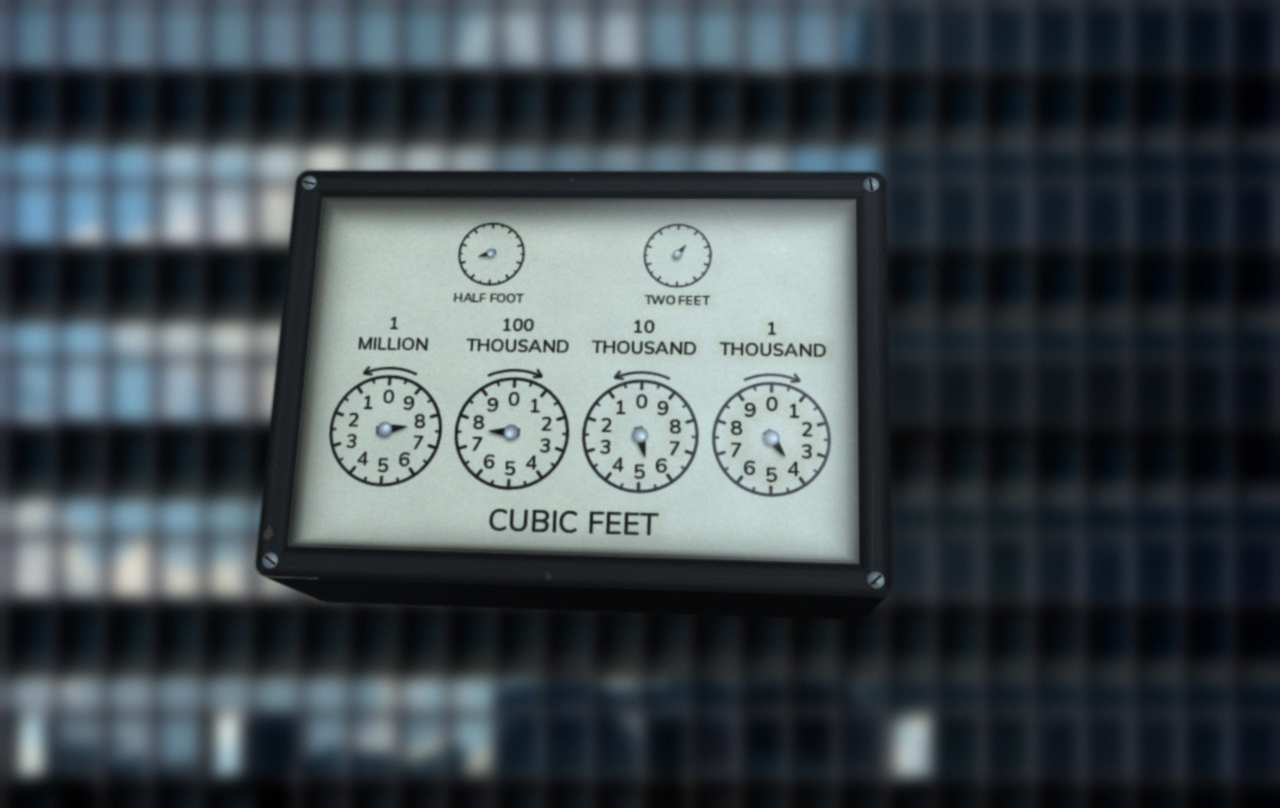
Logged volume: 775400 ft³
